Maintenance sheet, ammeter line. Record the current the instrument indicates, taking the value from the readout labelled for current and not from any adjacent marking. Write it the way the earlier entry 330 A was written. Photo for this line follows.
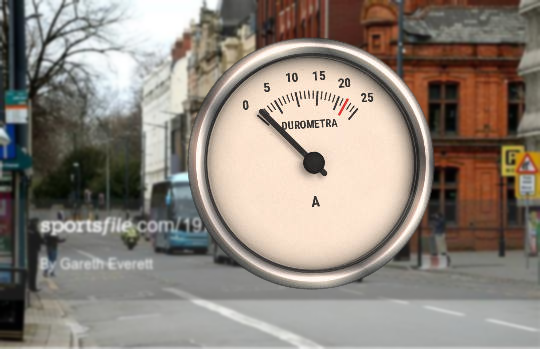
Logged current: 1 A
